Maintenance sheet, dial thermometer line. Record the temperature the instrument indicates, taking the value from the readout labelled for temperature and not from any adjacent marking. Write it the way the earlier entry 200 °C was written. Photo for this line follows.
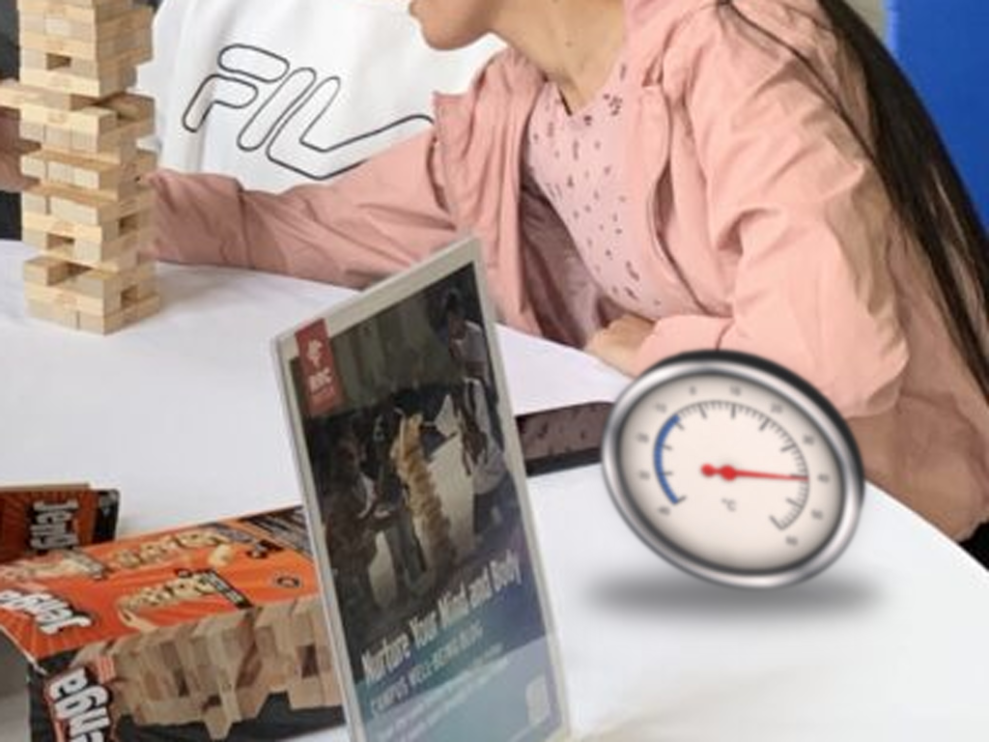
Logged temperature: 40 °C
